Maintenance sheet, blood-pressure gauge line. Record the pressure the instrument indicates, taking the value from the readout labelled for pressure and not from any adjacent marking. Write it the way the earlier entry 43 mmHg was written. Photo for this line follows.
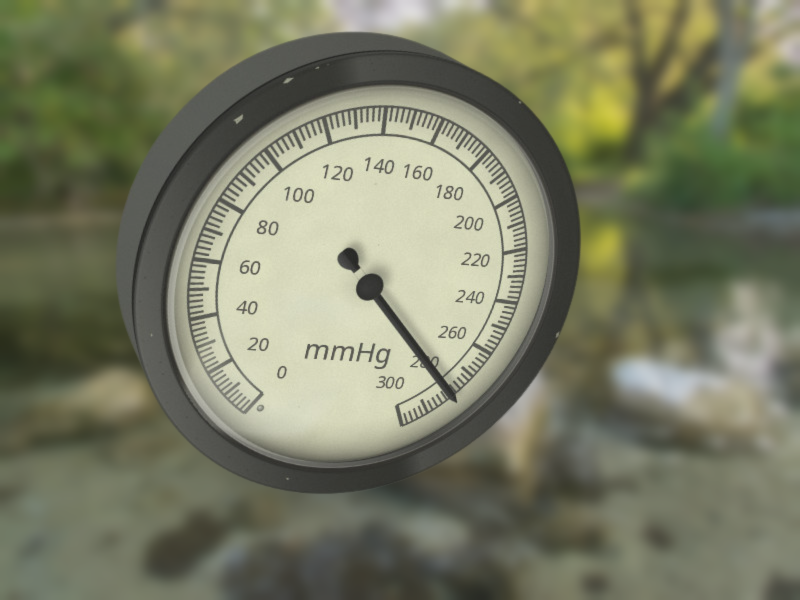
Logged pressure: 280 mmHg
